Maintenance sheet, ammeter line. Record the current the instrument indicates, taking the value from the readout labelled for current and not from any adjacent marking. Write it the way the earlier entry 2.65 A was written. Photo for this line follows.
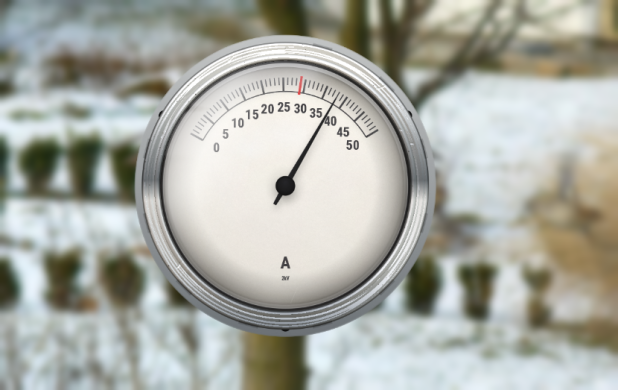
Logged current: 38 A
